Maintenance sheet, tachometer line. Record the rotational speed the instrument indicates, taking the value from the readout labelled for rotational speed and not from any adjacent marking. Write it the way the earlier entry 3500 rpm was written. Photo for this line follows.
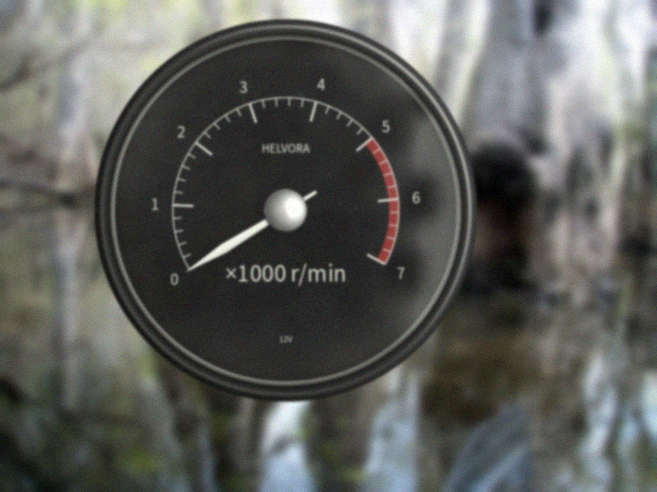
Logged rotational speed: 0 rpm
